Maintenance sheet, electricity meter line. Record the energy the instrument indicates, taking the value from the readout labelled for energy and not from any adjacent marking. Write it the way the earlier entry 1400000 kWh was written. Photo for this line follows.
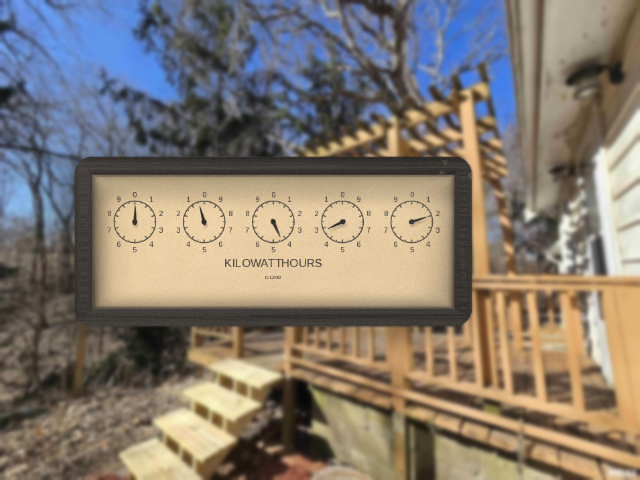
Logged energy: 432 kWh
